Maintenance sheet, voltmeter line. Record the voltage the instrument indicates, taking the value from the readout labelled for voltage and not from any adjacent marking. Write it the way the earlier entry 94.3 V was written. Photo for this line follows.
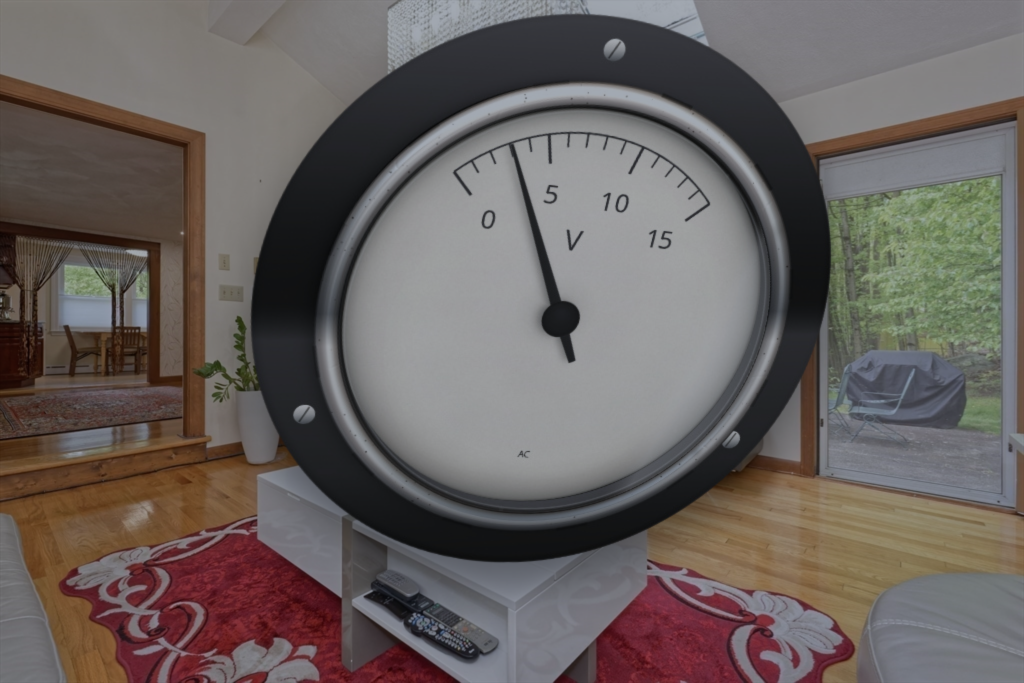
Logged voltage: 3 V
